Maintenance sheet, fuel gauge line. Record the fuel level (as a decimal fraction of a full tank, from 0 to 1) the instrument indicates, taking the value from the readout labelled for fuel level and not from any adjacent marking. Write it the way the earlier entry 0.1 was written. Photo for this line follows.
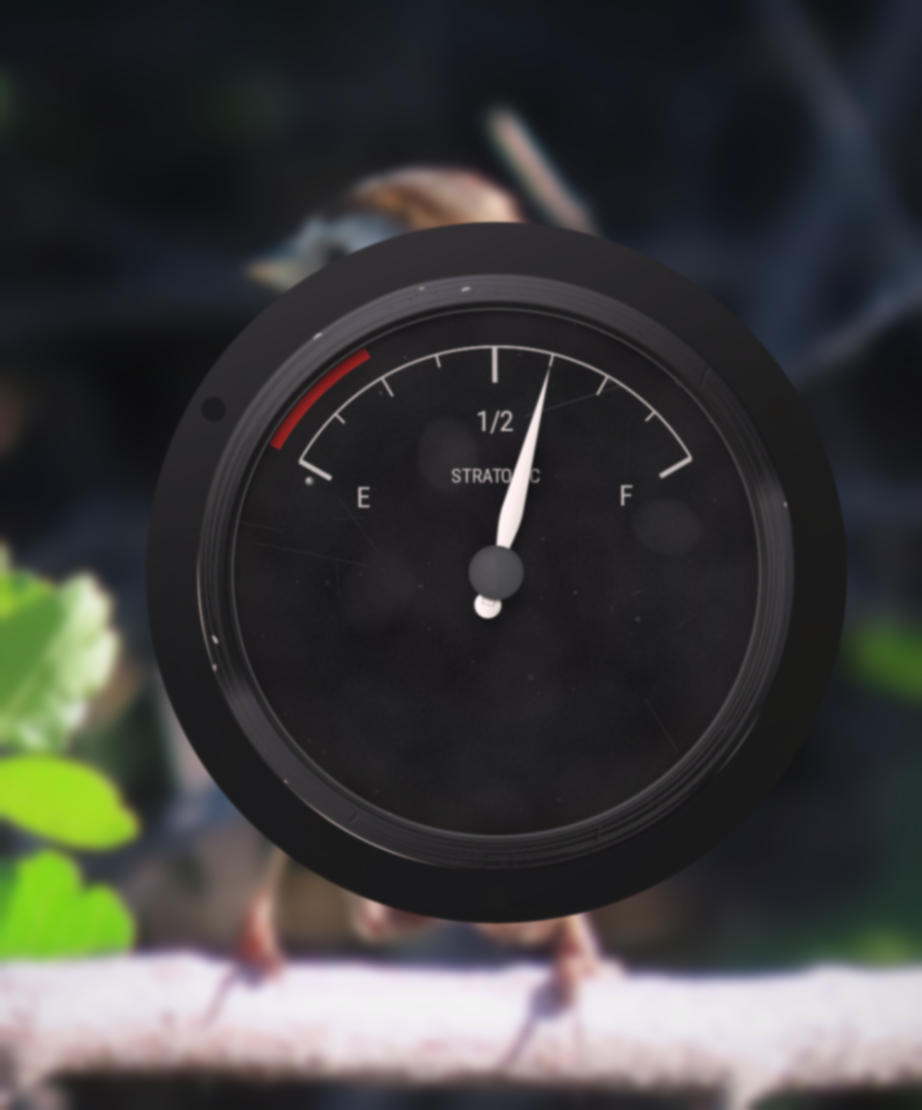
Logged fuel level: 0.625
